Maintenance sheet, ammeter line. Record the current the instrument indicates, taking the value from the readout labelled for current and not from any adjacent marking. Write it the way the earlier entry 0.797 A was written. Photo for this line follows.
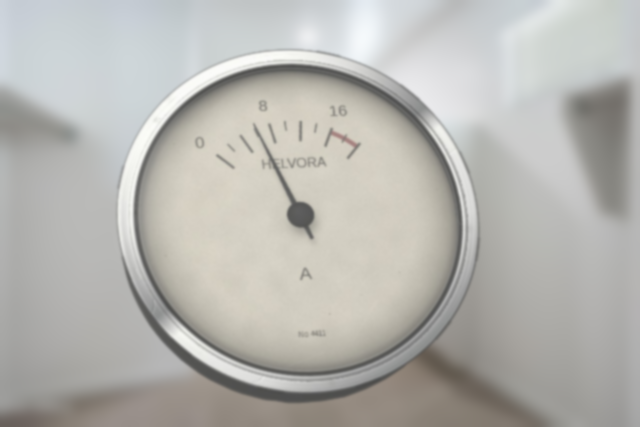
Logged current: 6 A
